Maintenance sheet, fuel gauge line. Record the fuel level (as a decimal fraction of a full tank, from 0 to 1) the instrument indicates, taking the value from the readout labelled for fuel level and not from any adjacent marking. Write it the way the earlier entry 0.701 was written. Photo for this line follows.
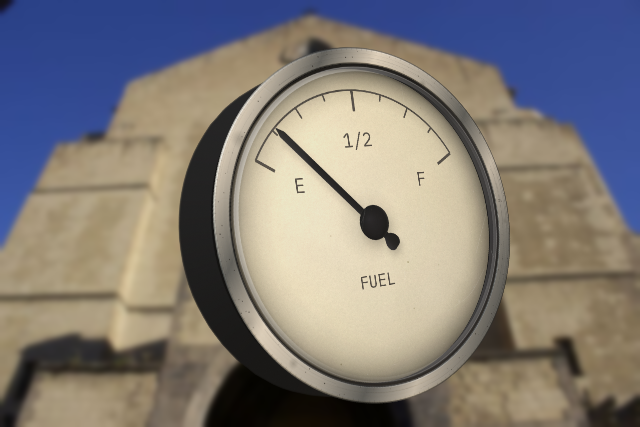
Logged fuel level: 0.125
